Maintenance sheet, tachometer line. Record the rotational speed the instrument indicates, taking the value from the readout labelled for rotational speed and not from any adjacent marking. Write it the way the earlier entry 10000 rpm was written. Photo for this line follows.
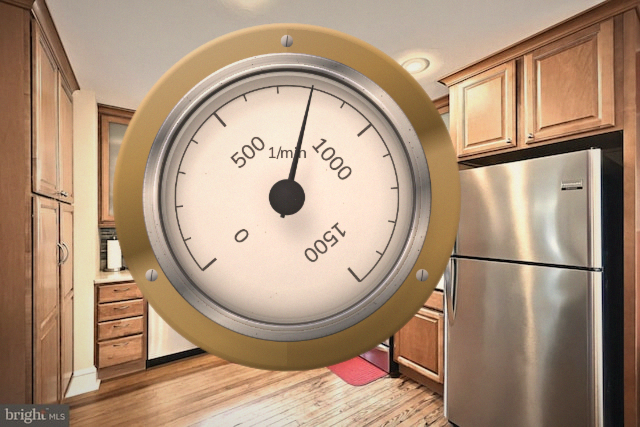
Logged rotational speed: 800 rpm
